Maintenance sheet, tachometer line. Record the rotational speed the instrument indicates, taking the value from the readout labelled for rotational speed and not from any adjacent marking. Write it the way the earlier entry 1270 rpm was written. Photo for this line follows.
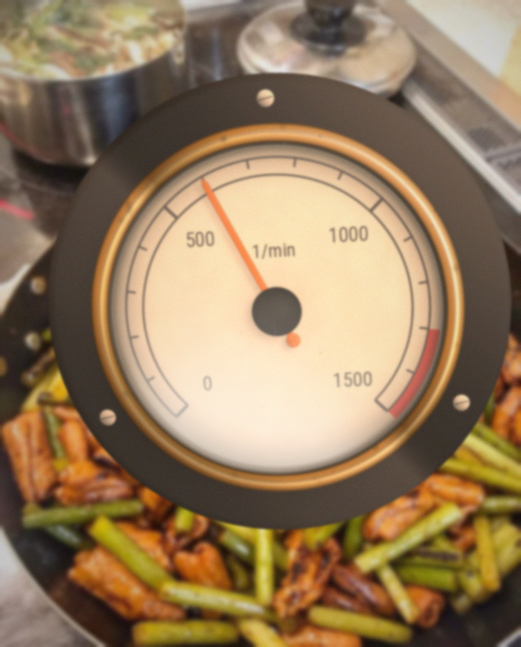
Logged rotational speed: 600 rpm
